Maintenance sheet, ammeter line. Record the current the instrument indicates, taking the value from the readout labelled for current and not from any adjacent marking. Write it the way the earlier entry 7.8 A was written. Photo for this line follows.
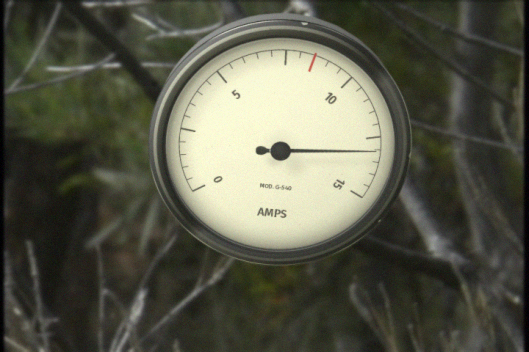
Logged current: 13 A
